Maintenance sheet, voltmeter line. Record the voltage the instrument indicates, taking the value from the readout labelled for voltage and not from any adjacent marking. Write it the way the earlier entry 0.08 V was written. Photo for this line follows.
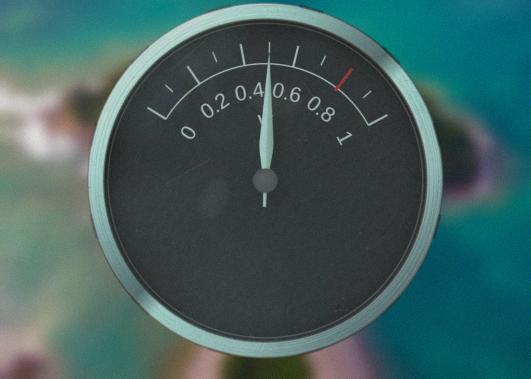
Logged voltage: 0.5 V
